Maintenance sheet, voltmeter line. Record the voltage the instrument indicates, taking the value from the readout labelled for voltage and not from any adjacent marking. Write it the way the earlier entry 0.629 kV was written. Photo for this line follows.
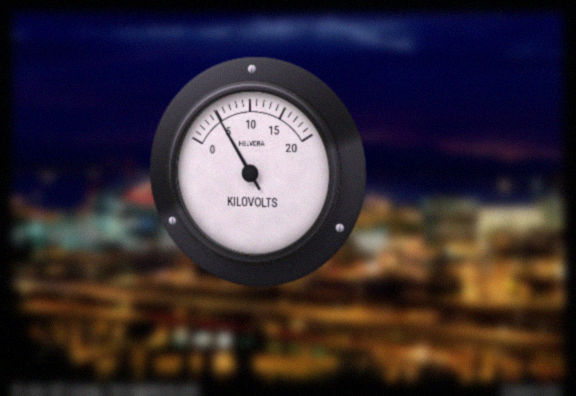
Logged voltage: 5 kV
